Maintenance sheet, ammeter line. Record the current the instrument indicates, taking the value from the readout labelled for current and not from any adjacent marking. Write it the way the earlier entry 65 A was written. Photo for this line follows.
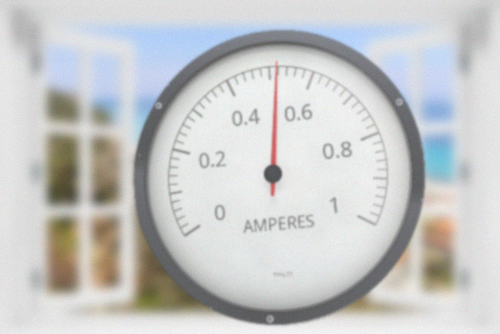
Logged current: 0.52 A
